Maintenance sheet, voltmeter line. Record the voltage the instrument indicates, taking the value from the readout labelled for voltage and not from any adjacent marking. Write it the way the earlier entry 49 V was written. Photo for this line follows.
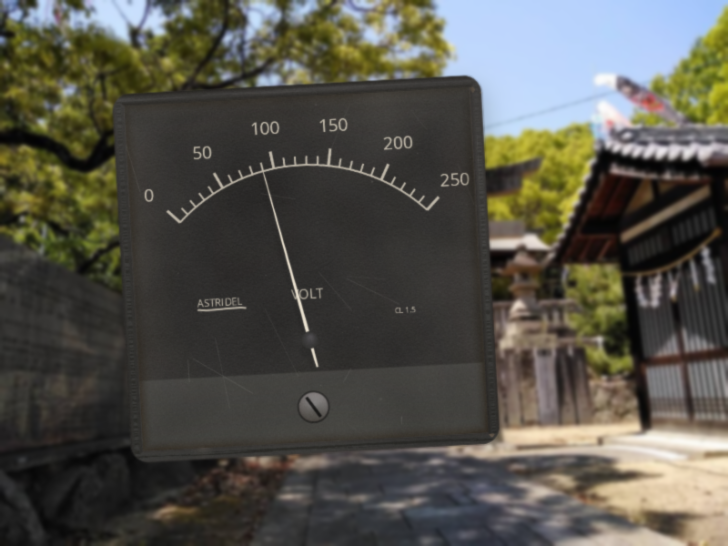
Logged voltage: 90 V
